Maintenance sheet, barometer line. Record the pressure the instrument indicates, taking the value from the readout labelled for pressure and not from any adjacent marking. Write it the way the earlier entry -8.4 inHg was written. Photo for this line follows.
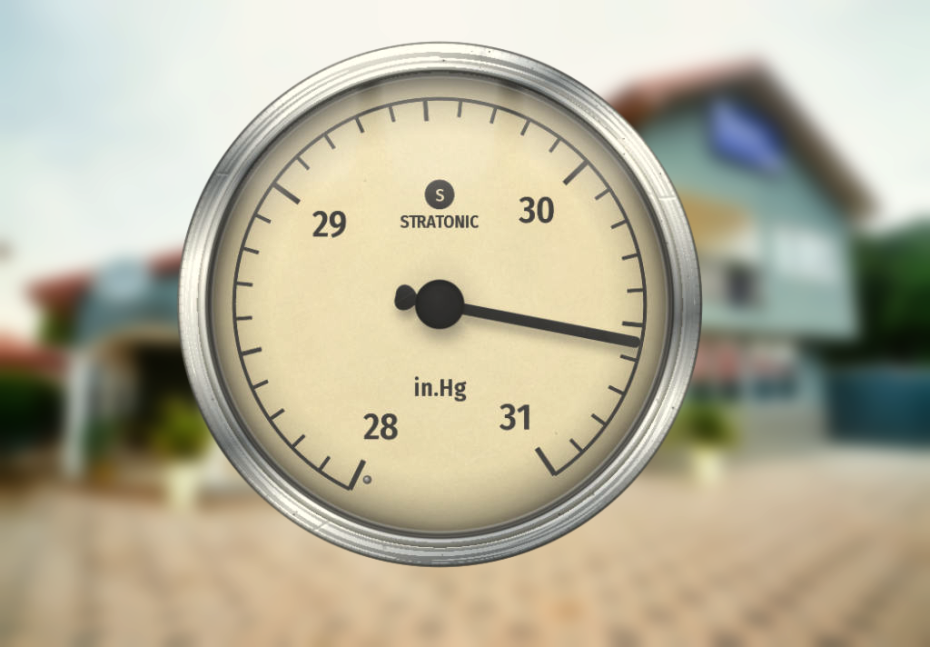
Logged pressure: 30.55 inHg
